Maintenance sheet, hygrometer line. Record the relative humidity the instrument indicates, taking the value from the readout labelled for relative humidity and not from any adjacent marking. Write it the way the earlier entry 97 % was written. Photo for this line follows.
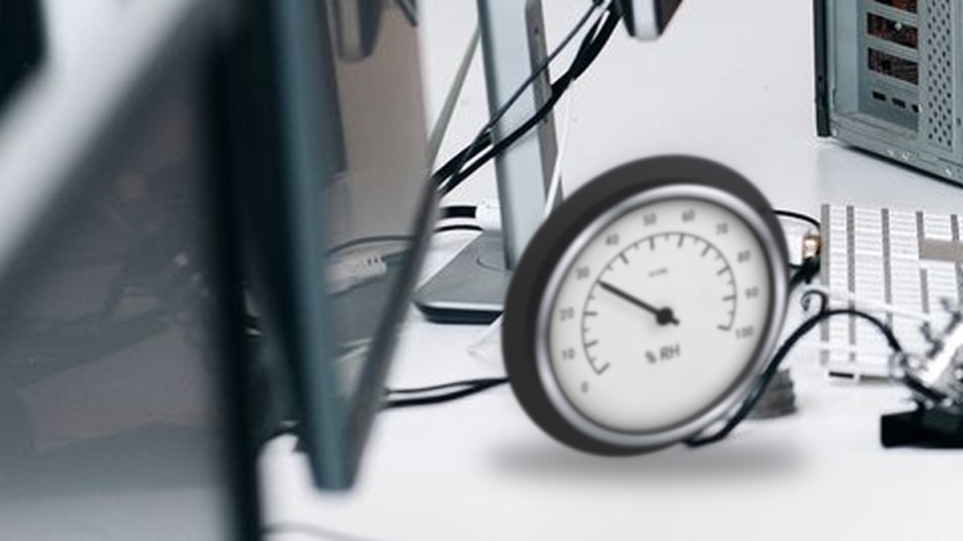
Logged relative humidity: 30 %
